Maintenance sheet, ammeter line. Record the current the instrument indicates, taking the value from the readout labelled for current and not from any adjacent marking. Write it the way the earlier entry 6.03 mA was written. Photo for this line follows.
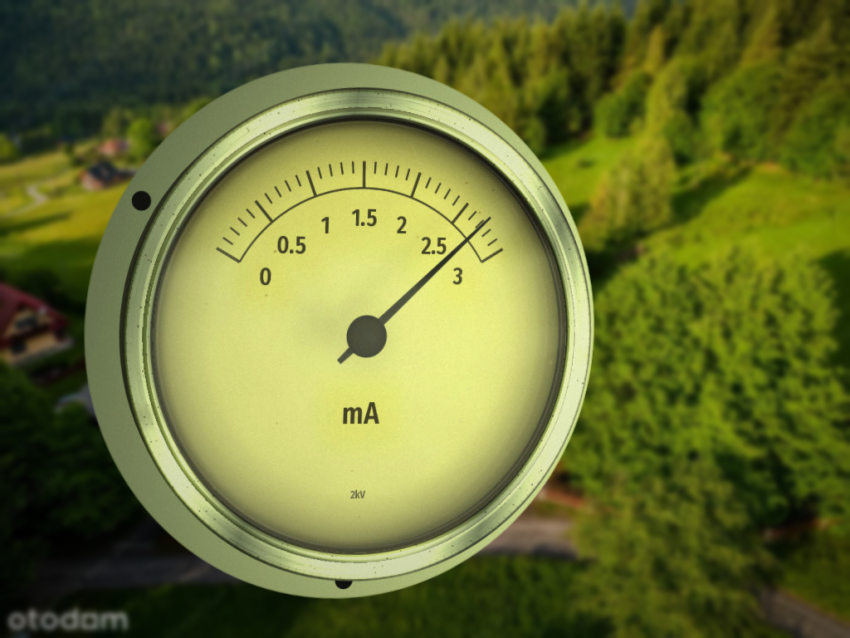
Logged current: 2.7 mA
